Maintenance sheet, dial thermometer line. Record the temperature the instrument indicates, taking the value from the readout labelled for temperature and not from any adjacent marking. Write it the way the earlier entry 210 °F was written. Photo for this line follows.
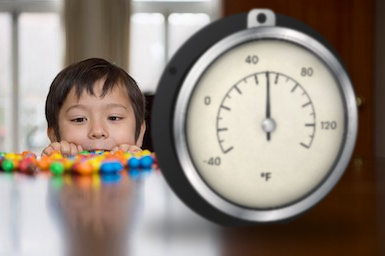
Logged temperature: 50 °F
